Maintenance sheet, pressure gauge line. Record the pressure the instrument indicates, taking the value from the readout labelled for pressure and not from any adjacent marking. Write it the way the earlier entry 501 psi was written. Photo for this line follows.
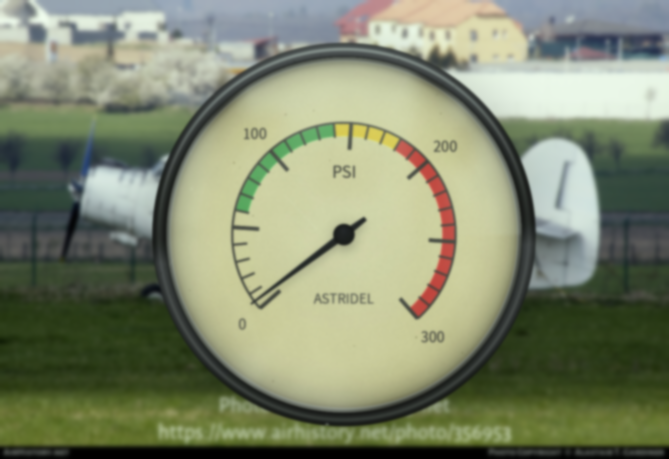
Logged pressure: 5 psi
